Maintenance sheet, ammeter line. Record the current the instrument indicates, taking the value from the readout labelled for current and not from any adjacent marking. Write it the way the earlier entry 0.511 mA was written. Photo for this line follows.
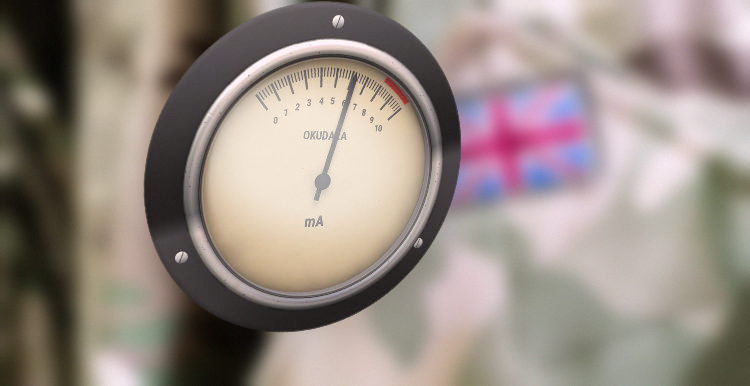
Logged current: 6 mA
